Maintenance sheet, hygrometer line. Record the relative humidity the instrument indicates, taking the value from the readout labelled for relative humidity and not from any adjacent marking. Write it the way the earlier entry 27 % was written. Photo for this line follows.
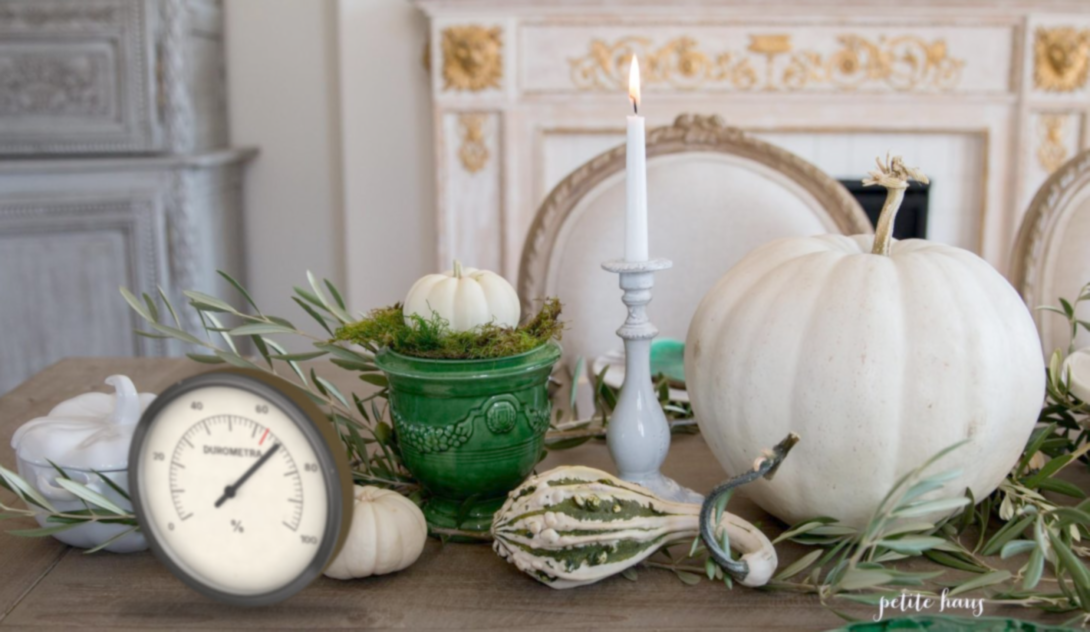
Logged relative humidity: 70 %
